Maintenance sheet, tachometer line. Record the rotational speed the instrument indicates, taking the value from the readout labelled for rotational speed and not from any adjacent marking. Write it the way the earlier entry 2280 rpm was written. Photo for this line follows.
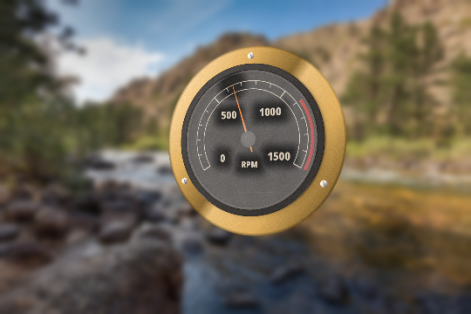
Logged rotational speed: 650 rpm
